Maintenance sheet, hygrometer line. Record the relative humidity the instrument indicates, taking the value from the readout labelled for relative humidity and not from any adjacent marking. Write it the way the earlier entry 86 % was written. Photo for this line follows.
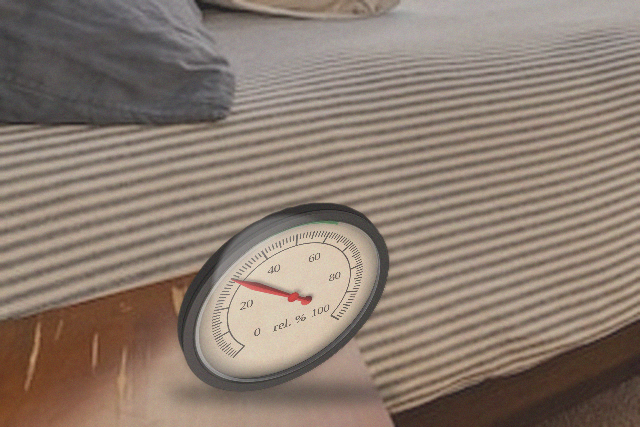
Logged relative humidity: 30 %
